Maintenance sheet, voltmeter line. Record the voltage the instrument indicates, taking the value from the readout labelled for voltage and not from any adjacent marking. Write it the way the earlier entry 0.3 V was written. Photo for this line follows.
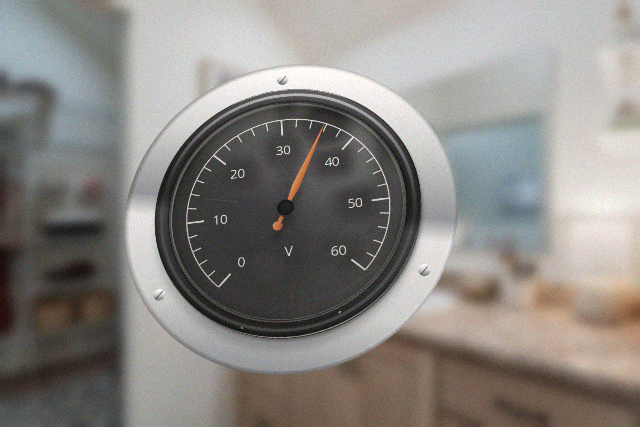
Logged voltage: 36 V
